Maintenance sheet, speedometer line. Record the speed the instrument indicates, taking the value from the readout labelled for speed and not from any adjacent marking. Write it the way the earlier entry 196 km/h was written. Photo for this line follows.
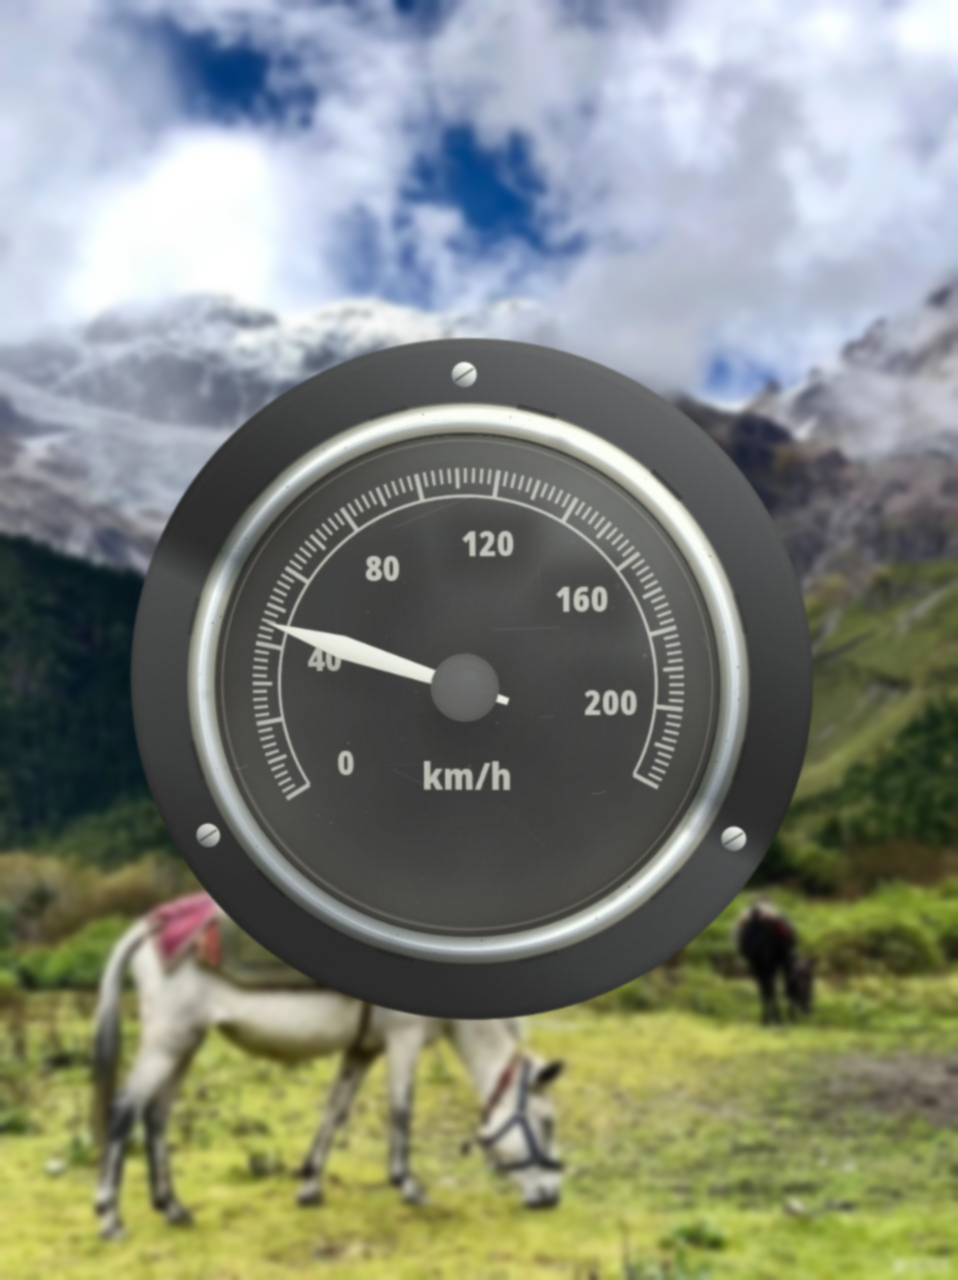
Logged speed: 46 km/h
